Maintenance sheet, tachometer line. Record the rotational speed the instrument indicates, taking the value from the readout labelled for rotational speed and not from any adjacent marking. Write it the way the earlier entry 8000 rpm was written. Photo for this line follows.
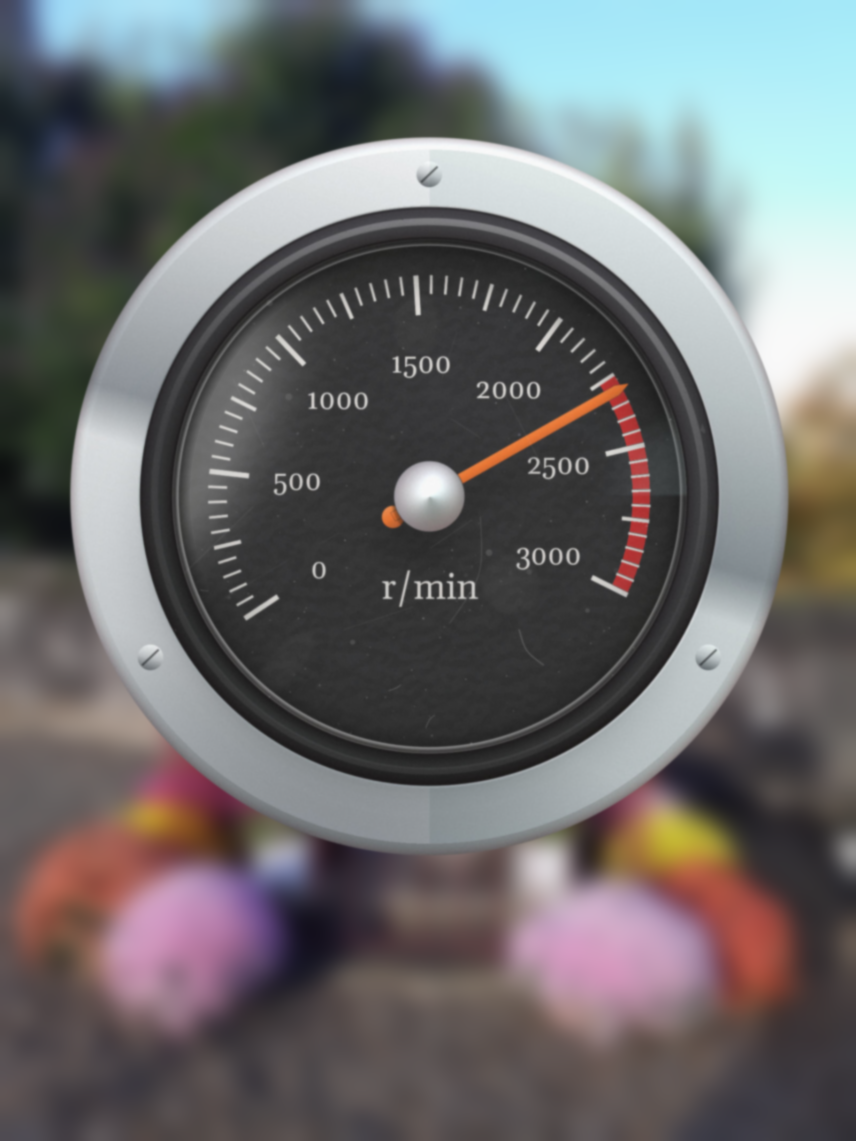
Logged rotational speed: 2300 rpm
